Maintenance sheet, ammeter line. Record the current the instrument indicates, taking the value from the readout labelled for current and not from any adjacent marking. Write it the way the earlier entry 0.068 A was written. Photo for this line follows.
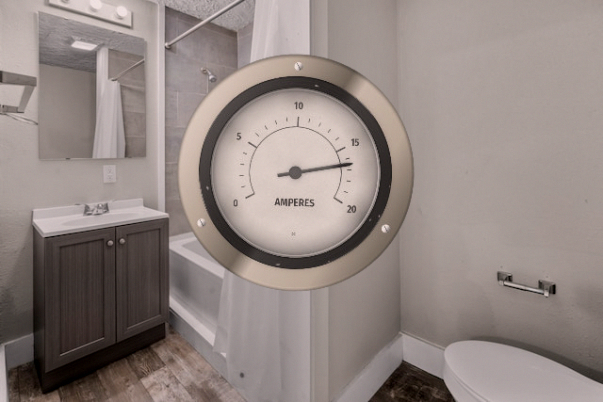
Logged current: 16.5 A
